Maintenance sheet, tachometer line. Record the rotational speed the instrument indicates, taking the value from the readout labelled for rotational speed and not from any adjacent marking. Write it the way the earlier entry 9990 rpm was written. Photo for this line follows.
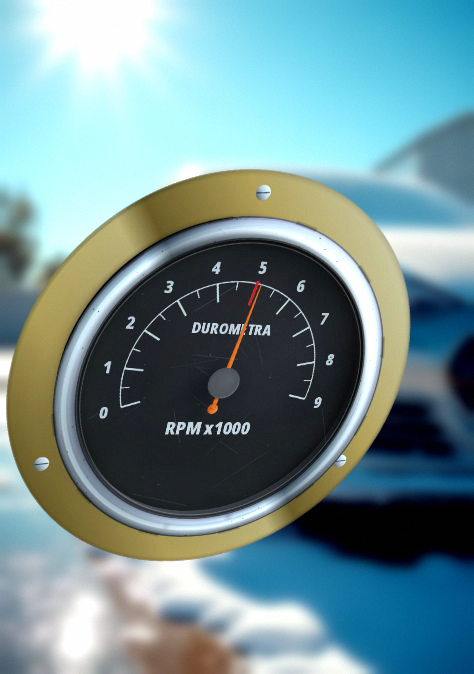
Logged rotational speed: 5000 rpm
